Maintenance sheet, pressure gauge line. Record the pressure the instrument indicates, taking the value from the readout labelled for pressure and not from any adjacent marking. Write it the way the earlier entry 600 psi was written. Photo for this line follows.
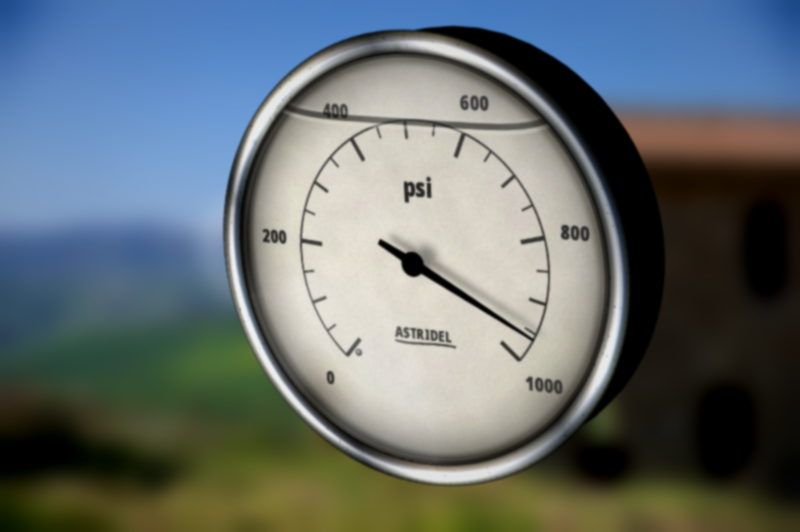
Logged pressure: 950 psi
